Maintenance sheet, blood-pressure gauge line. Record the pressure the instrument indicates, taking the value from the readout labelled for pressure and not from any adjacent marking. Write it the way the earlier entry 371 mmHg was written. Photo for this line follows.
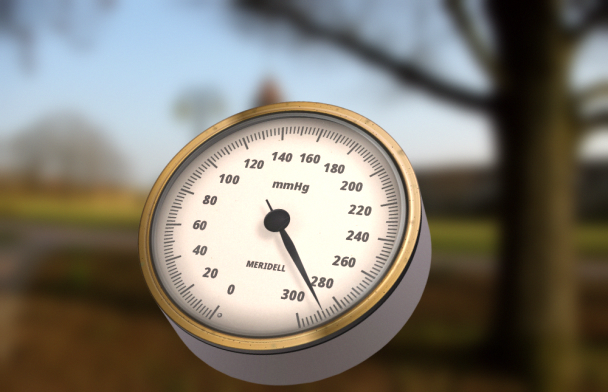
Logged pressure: 288 mmHg
